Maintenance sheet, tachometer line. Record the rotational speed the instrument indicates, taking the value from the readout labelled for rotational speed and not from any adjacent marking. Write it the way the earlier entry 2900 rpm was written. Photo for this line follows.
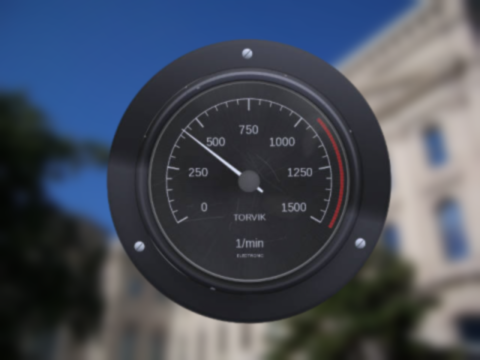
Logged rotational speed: 425 rpm
